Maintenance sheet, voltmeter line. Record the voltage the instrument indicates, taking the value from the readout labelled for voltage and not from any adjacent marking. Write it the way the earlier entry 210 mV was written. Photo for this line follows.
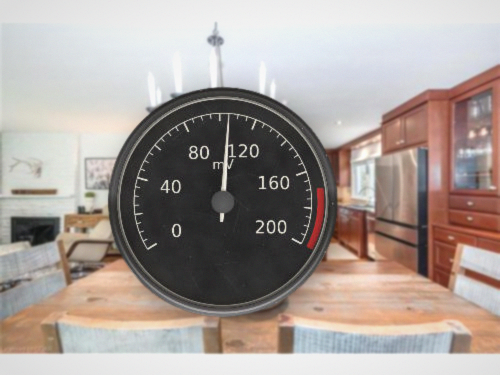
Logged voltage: 105 mV
